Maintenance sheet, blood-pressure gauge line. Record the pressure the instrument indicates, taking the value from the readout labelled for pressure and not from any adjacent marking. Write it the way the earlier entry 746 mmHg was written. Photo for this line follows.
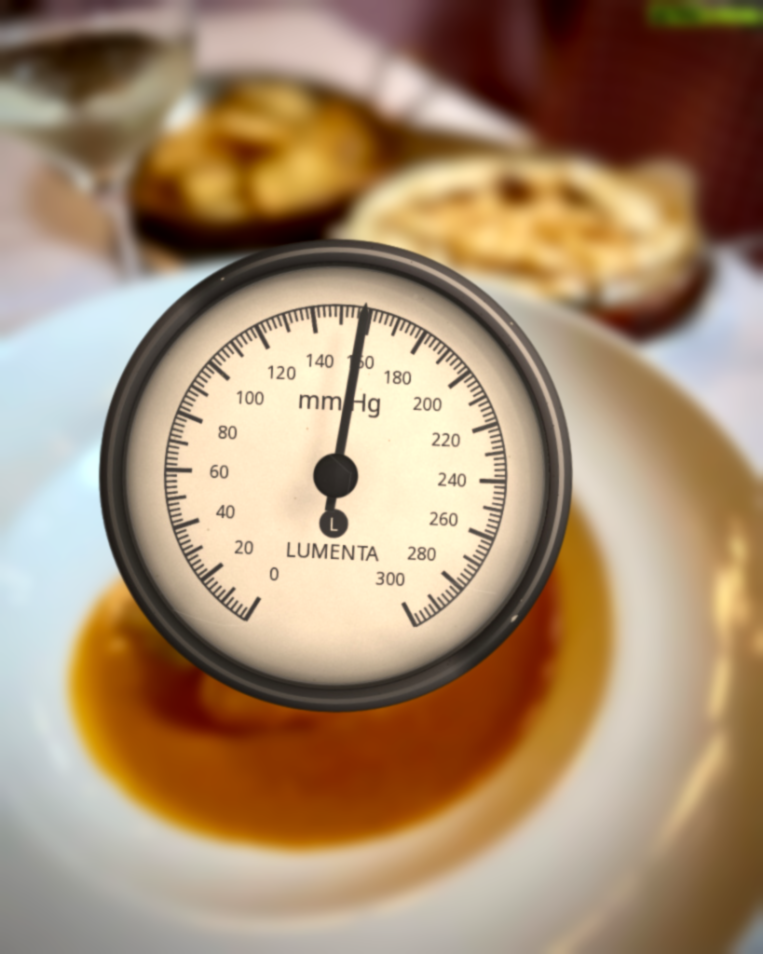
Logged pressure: 158 mmHg
